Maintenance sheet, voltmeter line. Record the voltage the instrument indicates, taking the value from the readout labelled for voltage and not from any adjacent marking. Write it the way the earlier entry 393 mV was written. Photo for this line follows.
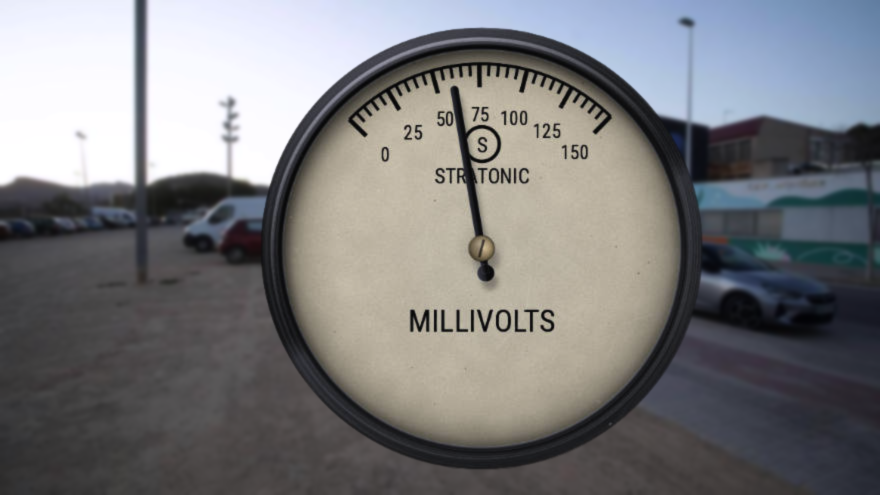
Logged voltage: 60 mV
